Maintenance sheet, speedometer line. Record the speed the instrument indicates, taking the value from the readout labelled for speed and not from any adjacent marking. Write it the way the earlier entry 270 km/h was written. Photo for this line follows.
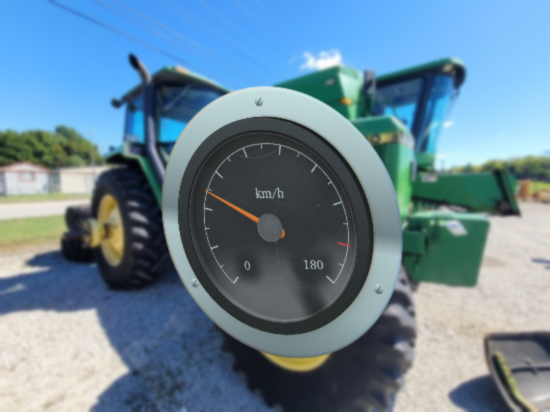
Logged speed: 50 km/h
